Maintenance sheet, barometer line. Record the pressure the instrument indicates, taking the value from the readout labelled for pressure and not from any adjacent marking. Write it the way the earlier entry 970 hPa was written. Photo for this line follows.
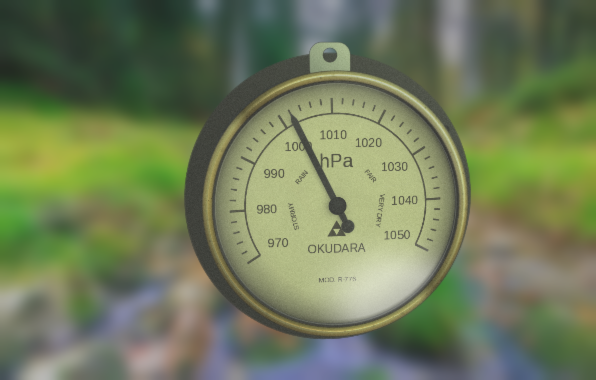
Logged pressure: 1002 hPa
